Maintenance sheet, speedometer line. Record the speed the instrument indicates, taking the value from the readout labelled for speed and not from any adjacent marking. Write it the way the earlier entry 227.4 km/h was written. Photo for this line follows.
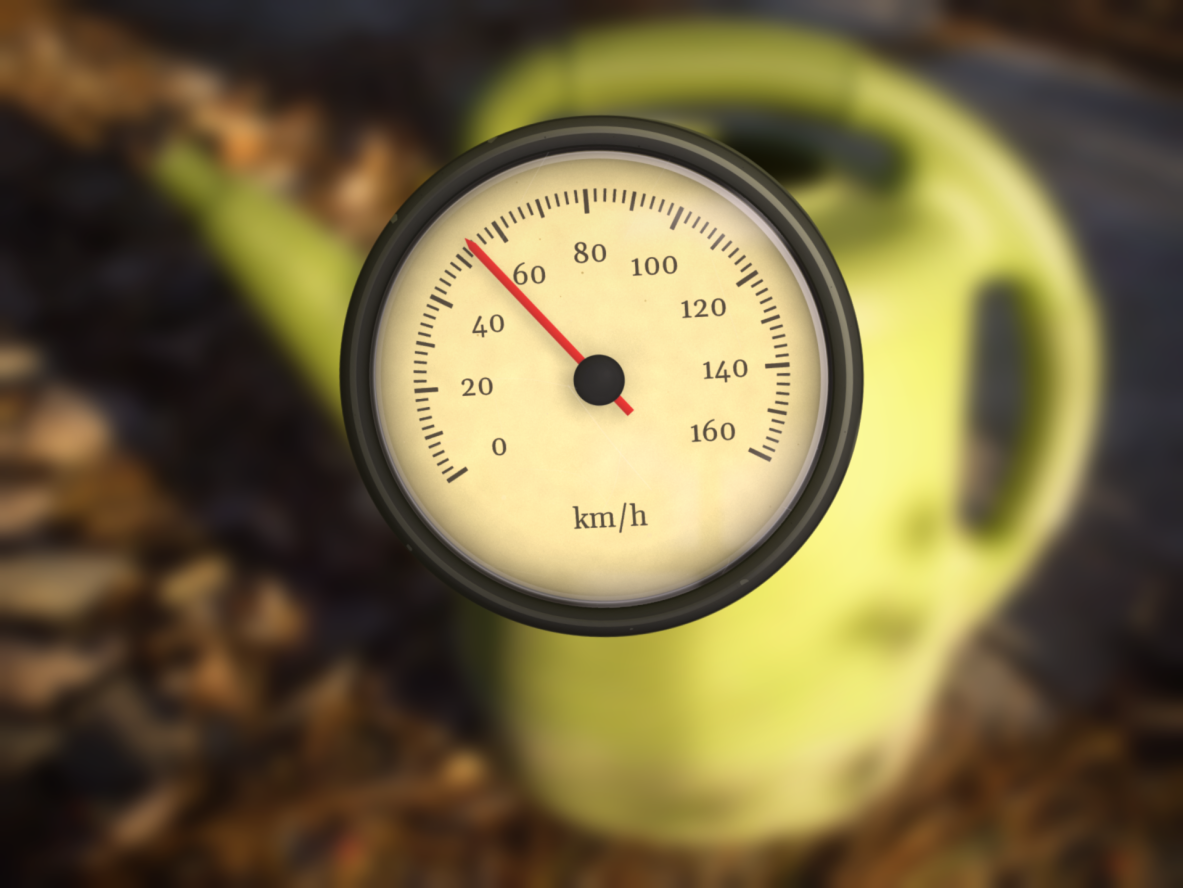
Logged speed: 54 km/h
